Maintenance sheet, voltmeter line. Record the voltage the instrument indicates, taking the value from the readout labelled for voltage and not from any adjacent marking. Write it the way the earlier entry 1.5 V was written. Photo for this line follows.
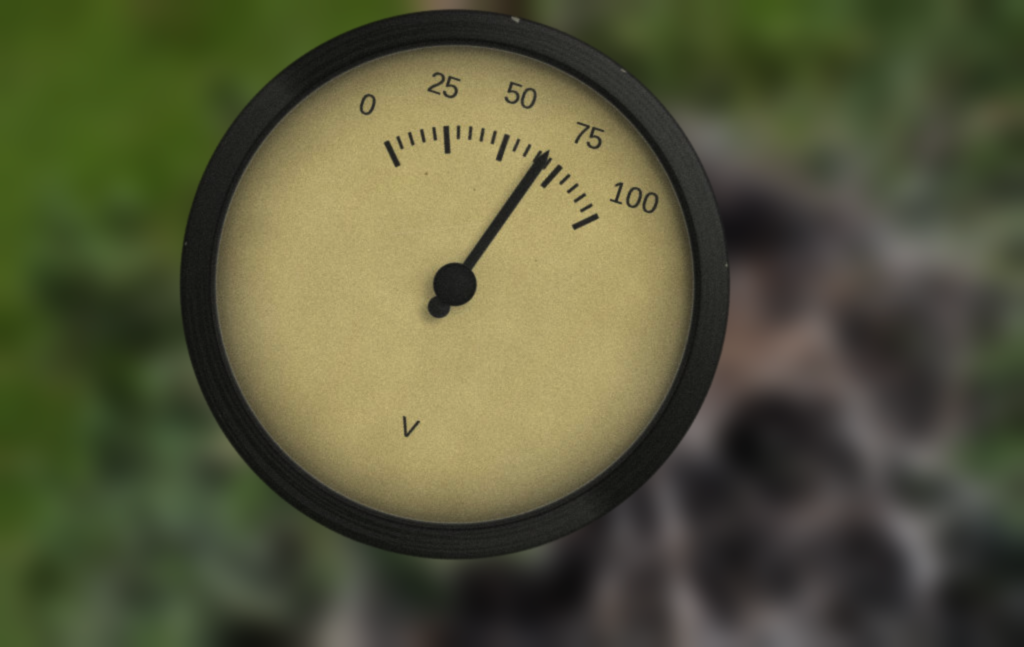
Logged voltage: 67.5 V
